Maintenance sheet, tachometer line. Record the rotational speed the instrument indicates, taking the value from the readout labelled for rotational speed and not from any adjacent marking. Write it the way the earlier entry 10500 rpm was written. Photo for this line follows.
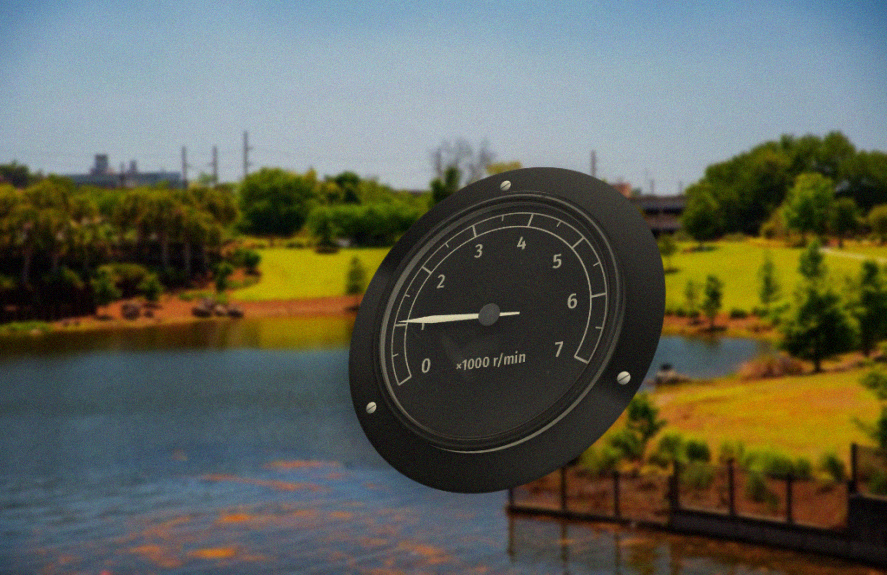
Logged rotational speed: 1000 rpm
